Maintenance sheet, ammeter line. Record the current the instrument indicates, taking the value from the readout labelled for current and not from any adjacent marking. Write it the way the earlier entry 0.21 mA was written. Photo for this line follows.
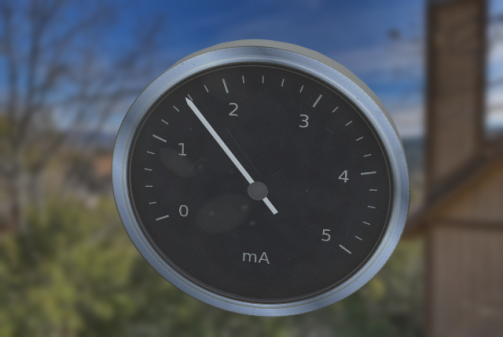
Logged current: 1.6 mA
